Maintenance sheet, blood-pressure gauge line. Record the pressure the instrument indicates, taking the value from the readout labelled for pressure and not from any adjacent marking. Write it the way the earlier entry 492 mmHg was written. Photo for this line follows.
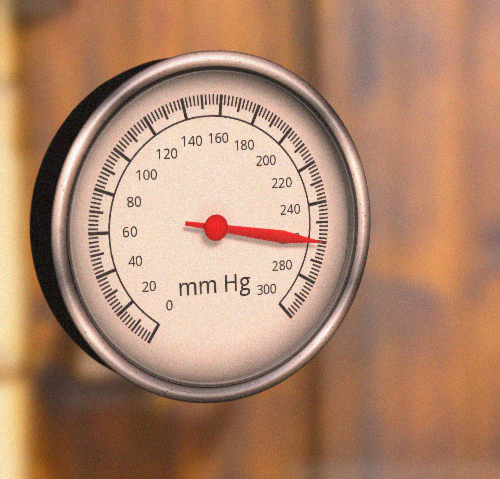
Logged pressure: 260 mmHg
